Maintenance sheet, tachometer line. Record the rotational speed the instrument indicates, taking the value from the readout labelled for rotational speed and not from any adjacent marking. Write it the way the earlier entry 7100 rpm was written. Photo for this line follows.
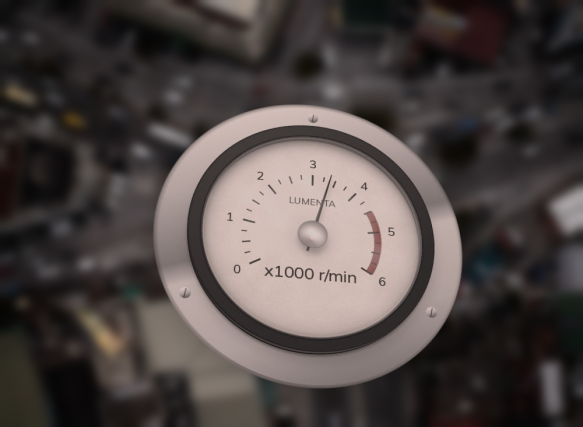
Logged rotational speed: 3375 rpm
